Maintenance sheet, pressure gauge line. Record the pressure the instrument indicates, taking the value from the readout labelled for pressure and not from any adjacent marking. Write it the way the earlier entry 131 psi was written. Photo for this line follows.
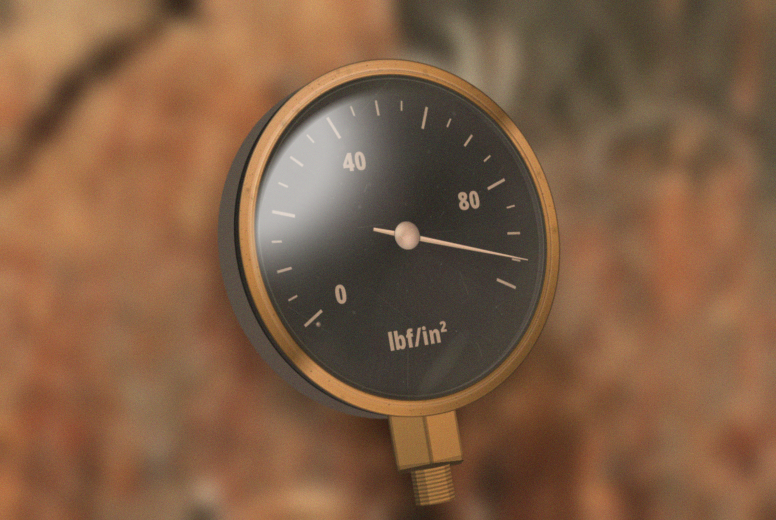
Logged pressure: 95 psi
